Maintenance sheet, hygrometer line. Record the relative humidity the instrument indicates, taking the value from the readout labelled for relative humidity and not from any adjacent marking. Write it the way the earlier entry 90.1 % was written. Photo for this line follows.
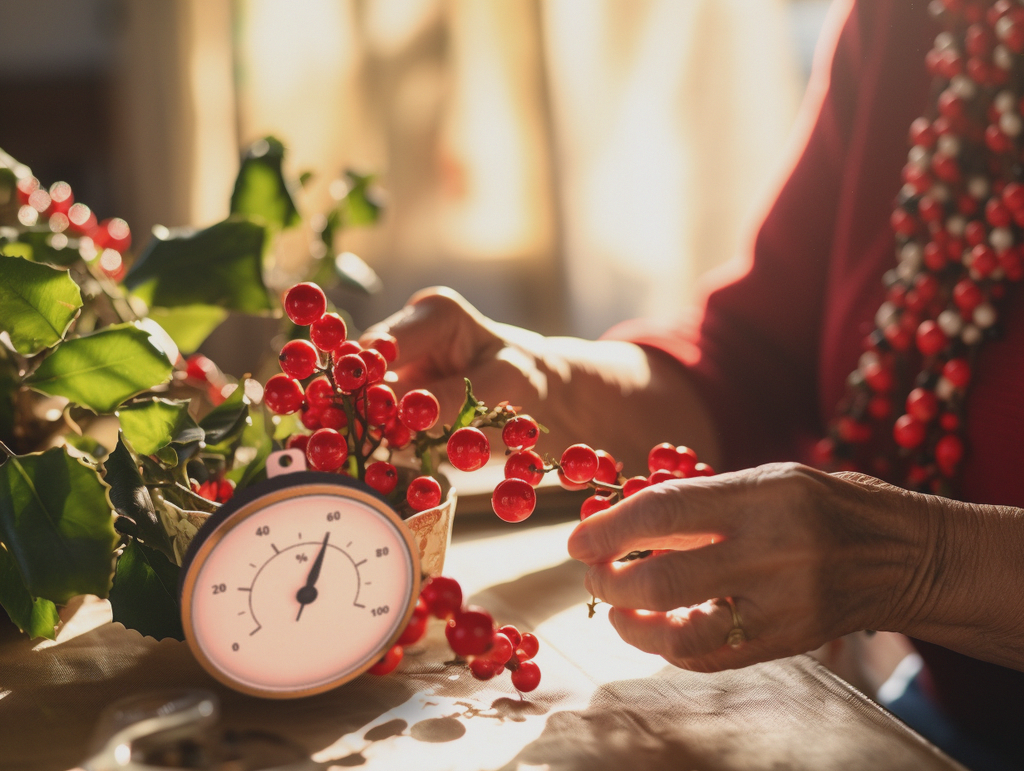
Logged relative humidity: 60 %
